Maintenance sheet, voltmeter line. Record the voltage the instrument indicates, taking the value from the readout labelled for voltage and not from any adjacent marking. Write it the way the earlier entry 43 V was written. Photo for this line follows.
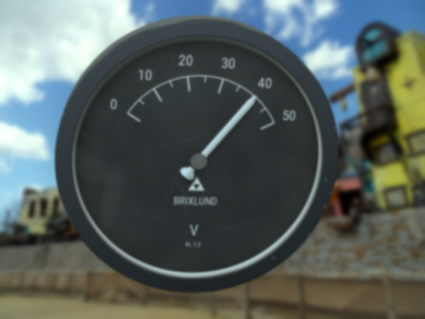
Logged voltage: 40 V
